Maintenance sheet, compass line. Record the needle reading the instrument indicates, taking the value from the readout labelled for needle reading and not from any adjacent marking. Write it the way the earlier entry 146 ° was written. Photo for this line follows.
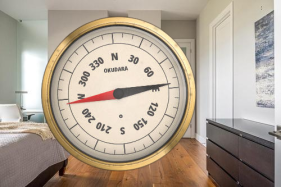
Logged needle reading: 265 °
